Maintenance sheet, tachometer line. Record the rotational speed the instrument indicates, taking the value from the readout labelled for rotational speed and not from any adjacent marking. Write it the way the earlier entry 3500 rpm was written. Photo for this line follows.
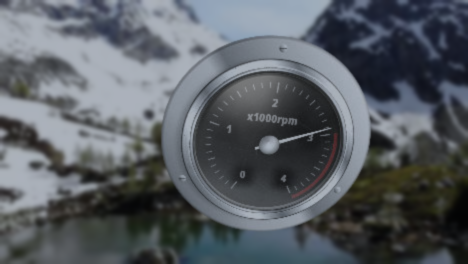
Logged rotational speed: 2900 rpm
